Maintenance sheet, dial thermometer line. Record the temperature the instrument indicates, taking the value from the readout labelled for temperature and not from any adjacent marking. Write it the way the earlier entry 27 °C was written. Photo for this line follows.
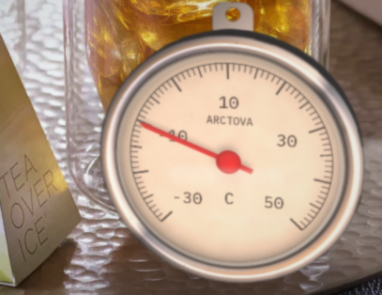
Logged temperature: -10 °C
